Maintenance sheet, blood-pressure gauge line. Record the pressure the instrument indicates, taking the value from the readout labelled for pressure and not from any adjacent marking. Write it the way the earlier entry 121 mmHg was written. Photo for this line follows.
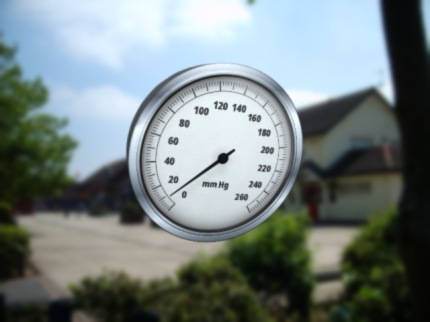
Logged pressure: 10 mmHg
